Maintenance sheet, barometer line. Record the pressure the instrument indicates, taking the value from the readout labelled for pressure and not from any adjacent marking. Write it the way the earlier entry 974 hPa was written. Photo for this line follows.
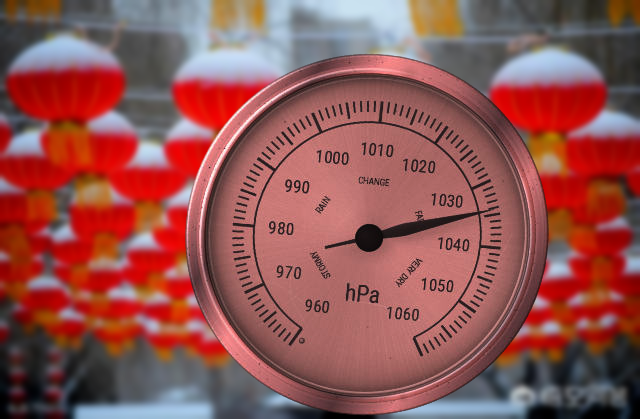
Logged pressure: 1034 hPa
